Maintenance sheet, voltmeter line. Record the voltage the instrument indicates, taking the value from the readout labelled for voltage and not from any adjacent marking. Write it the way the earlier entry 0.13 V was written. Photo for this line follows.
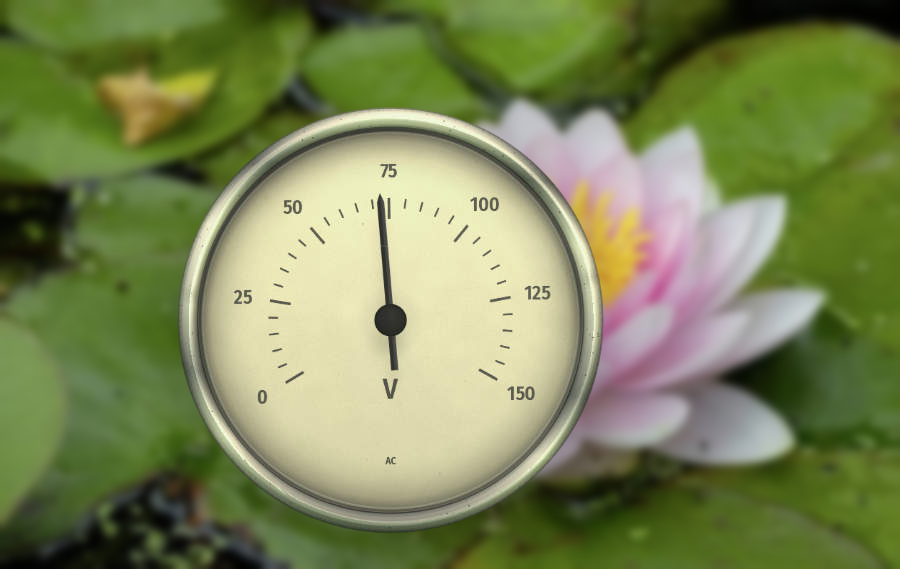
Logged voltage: 72.5 V
